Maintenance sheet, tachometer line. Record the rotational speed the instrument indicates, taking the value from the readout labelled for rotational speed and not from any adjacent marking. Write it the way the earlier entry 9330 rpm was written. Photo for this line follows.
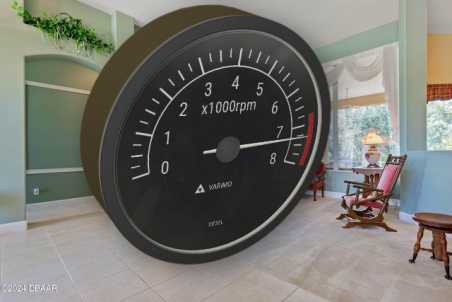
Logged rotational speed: 7250 rpm
